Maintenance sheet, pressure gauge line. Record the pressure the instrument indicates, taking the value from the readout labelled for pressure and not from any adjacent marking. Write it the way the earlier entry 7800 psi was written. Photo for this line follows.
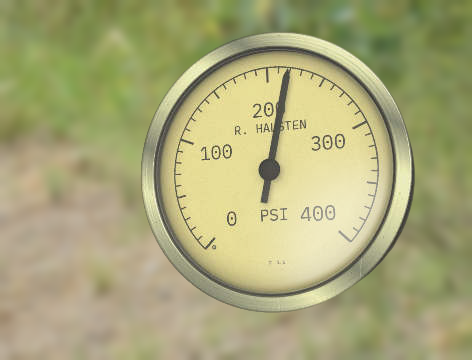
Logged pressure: 220 psi
